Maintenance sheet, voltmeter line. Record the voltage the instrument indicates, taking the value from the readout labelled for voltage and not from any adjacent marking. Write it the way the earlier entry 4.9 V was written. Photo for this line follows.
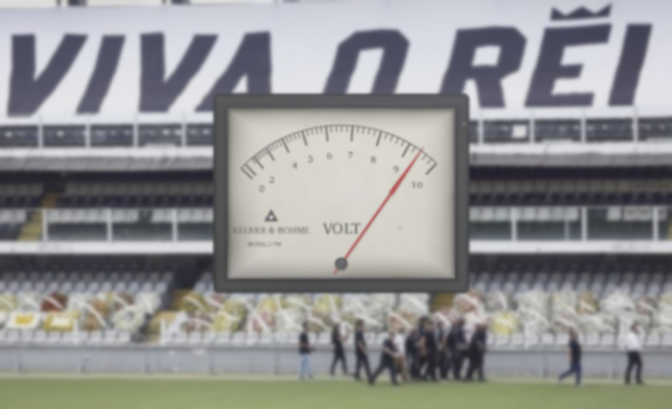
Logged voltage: 9.4 V
